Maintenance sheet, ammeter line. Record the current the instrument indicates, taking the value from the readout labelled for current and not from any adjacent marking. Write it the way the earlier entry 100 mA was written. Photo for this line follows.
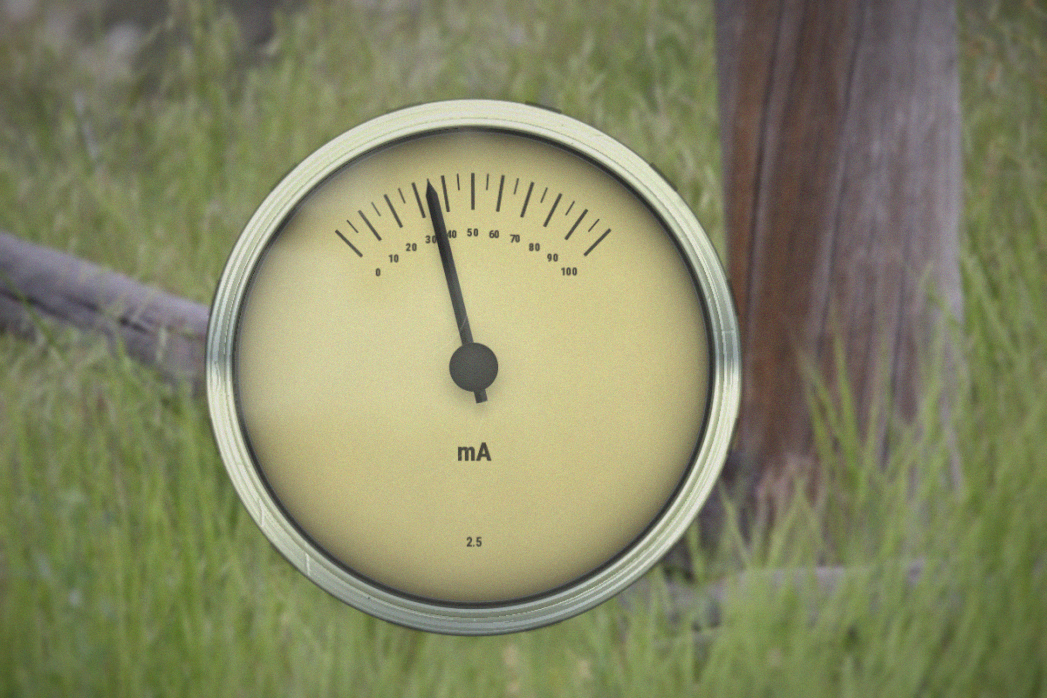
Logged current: 35 mA
